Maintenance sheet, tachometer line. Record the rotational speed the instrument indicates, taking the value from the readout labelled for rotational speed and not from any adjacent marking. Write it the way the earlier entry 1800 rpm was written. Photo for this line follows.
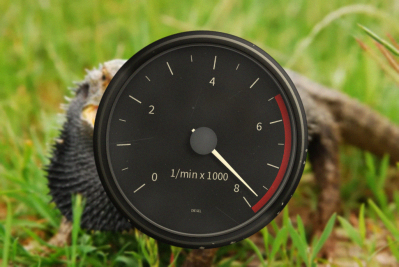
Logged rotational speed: 7750 rpm
